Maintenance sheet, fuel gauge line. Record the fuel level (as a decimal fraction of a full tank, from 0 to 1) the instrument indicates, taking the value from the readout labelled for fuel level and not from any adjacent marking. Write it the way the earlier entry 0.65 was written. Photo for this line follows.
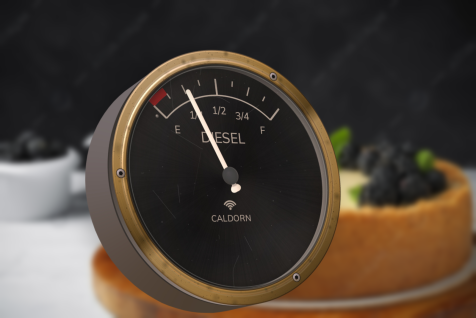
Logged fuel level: 0.25
